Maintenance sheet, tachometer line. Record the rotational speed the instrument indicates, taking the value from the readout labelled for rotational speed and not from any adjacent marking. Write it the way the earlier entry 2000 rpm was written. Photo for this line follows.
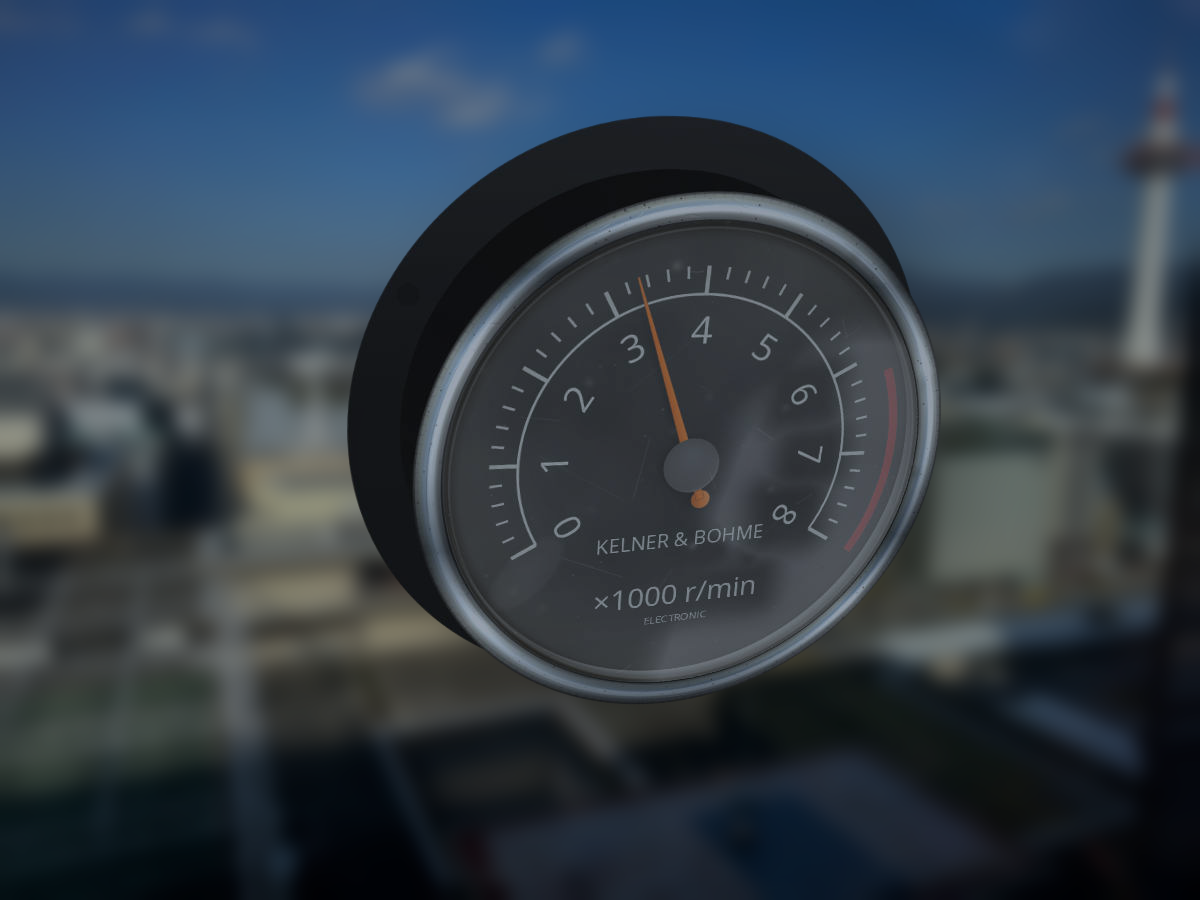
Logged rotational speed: 3300 rpm
